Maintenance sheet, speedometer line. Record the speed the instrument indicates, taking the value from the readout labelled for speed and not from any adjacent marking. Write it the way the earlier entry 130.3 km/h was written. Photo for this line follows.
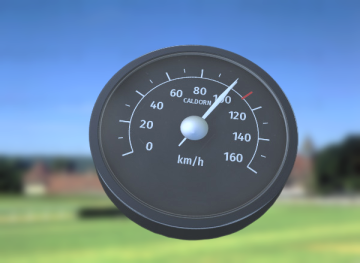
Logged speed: 100 km/h
